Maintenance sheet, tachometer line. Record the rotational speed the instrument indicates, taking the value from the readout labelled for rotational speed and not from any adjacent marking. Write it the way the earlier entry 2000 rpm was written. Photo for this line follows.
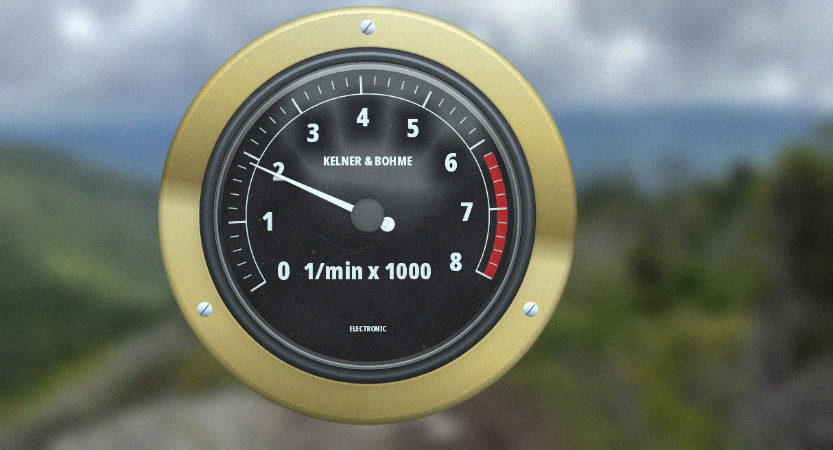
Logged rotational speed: 1900 rpm
